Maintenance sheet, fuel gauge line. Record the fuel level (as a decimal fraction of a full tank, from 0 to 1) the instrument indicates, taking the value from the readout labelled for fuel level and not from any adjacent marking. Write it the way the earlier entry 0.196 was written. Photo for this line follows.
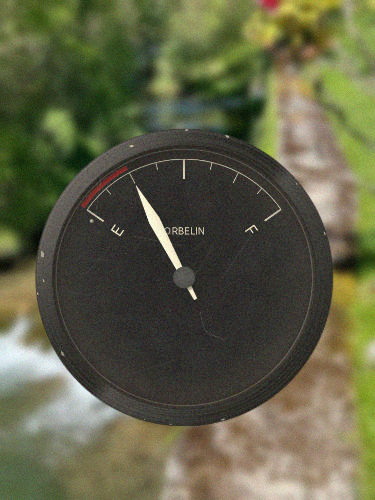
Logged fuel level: 0.25
